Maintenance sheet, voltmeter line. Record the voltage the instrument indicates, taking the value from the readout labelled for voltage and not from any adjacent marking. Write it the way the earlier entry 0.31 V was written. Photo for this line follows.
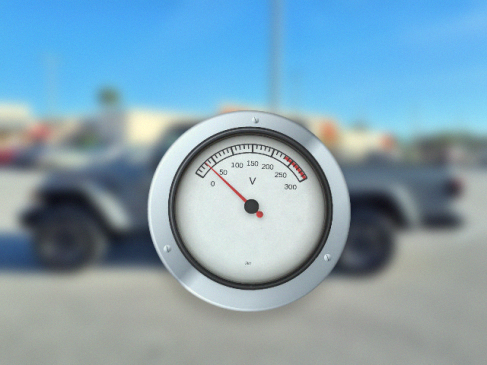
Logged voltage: 30 V
